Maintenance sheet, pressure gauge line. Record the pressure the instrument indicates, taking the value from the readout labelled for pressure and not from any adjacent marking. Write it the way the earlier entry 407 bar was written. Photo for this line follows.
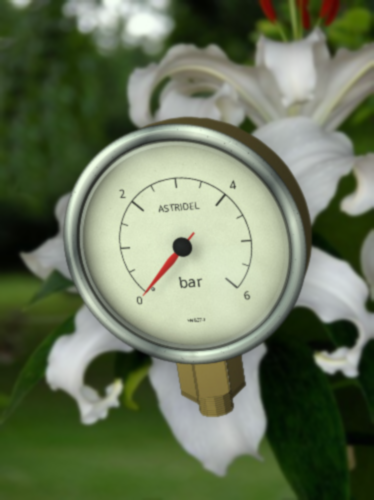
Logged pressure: 0 bar
